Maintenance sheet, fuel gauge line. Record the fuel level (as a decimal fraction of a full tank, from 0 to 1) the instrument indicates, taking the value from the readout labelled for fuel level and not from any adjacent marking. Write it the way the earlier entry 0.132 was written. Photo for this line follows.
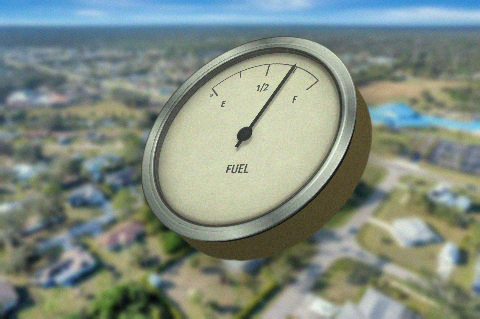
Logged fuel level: 0.75
